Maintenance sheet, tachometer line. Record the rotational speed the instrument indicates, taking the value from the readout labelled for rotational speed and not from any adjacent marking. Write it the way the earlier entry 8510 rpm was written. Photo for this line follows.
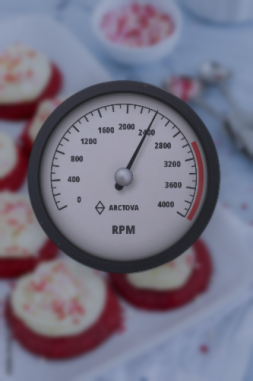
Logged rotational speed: 2400 rpm
